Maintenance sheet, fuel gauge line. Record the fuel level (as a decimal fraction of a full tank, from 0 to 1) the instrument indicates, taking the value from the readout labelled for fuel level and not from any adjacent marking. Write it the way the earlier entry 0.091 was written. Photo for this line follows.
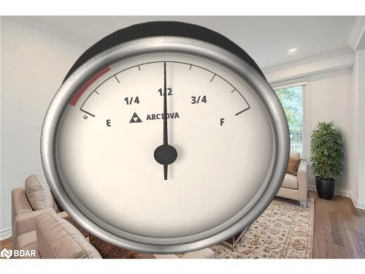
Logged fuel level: 0.5
